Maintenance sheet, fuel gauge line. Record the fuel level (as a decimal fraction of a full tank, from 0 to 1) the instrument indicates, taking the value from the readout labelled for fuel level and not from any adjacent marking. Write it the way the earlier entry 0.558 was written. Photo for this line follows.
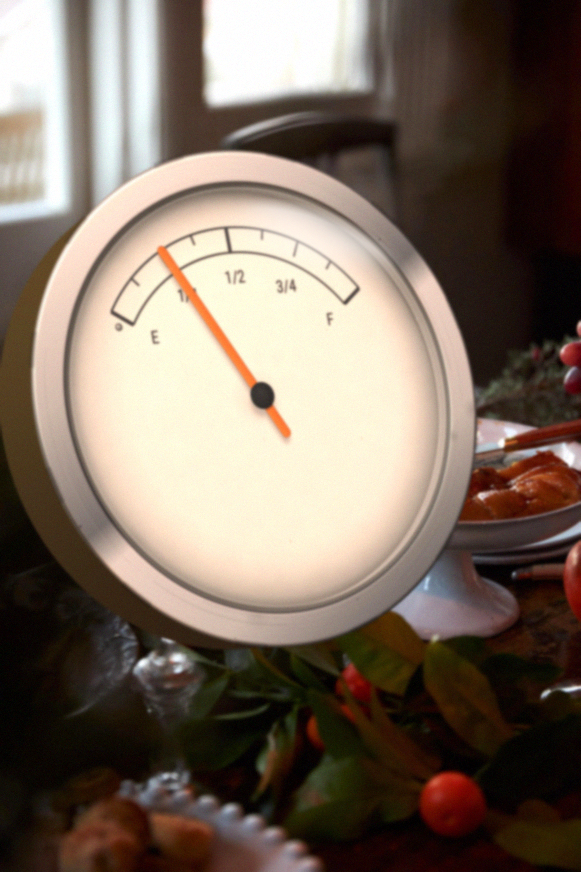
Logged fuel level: 0.25
